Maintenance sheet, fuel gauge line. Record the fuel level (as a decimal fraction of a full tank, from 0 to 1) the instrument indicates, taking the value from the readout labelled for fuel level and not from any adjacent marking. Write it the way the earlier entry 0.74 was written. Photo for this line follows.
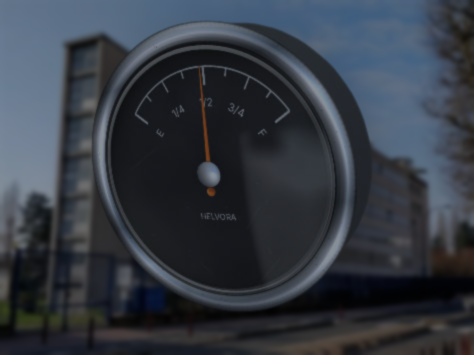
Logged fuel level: 0.5
